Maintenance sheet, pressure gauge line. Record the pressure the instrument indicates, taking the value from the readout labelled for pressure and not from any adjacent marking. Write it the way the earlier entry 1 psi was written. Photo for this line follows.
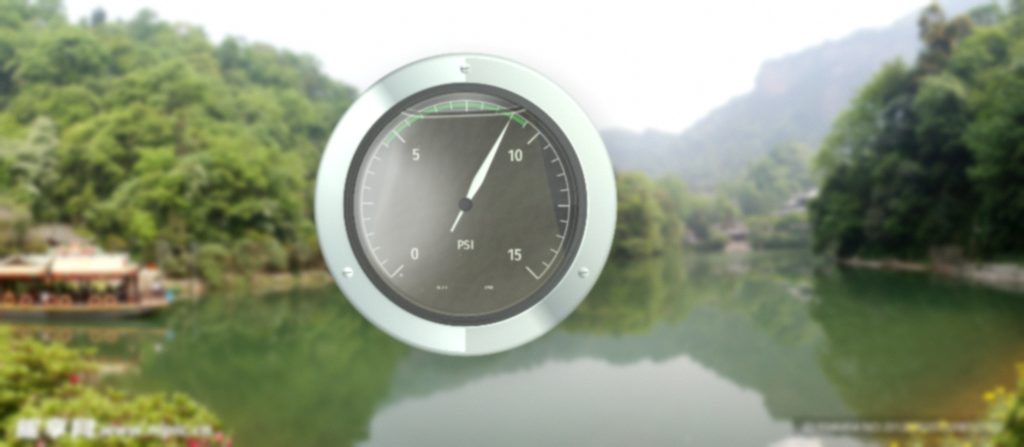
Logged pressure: 9 psi
